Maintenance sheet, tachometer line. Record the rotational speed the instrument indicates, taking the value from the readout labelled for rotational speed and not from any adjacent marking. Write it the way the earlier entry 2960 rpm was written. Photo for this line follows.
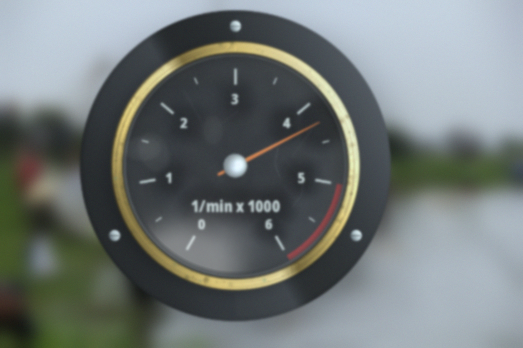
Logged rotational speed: 4250 rpm
